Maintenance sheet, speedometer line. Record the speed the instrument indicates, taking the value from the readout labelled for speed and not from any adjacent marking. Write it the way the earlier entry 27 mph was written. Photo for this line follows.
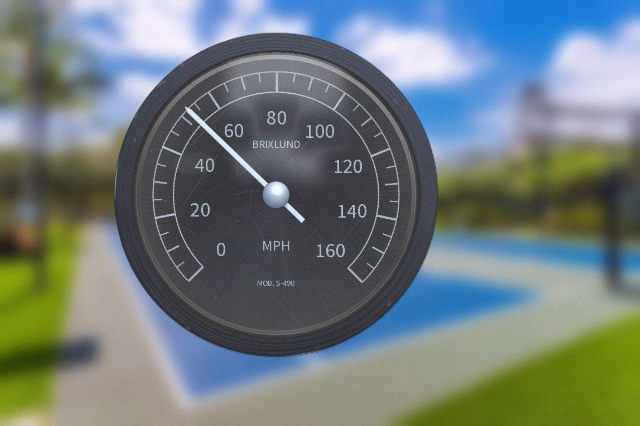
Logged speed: 52.5 mph
